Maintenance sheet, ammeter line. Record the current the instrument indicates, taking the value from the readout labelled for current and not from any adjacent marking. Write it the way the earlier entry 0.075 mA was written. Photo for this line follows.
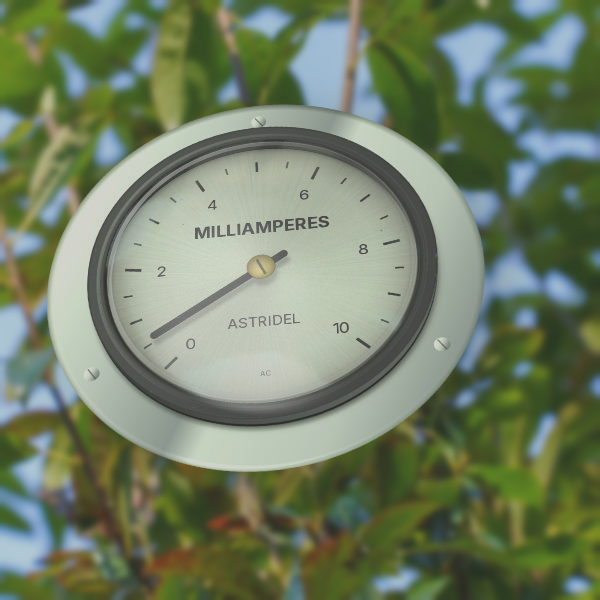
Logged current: 0.5 mA
